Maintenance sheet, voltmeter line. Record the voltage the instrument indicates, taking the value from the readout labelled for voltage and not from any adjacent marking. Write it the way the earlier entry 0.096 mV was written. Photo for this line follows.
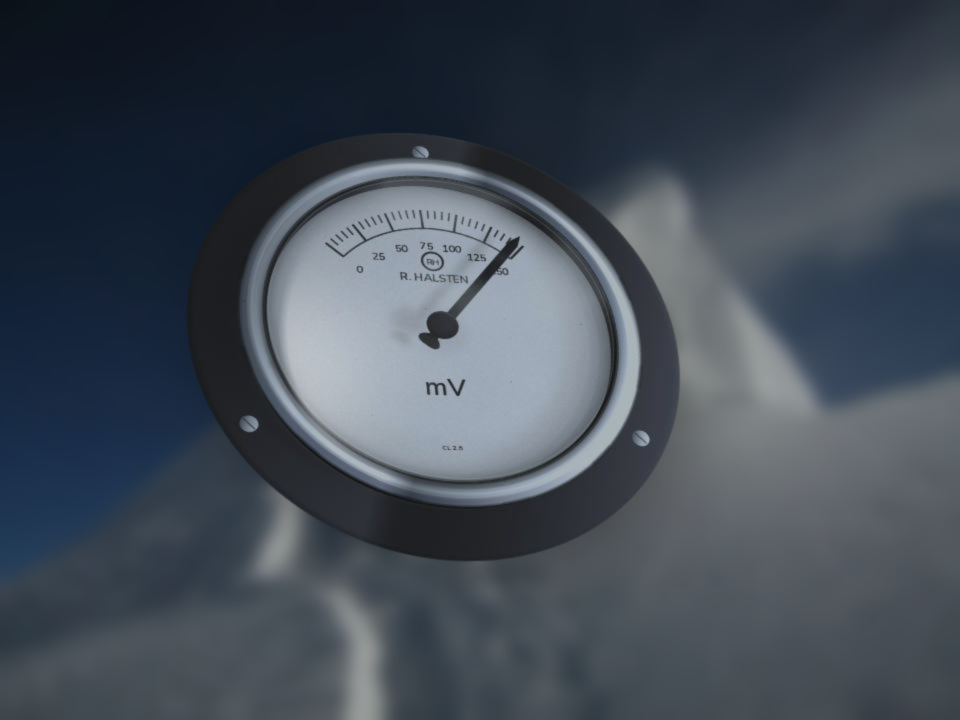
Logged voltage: 145 mV
